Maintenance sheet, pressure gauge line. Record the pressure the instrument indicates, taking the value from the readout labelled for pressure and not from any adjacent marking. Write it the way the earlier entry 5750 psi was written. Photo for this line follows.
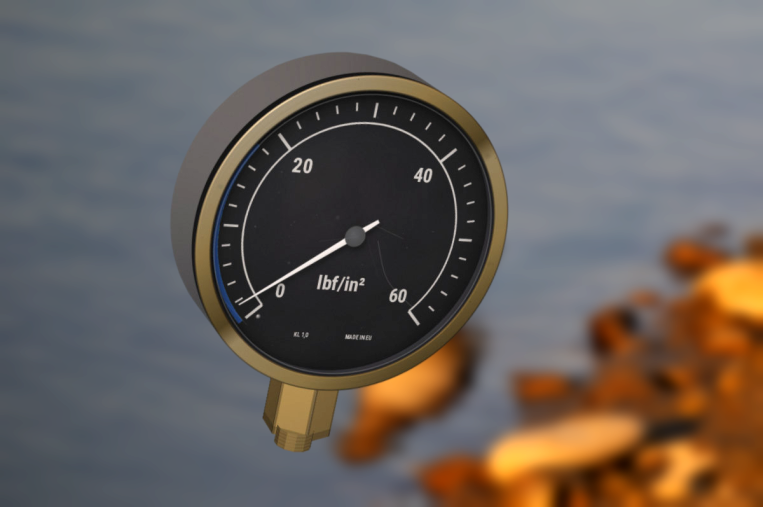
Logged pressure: 2 psi
